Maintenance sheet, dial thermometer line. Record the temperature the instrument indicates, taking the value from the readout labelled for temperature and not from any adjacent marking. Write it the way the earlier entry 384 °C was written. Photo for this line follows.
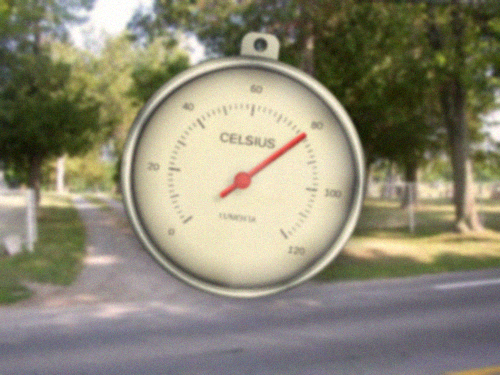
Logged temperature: 80 °C
